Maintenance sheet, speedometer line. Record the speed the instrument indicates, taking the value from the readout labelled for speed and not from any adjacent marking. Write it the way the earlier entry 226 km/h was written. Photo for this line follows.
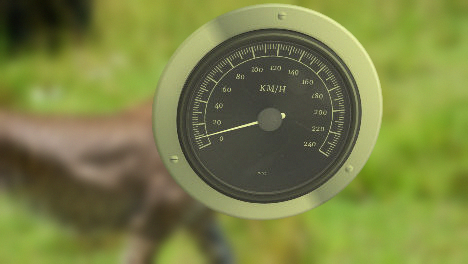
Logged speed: 10 km/h
